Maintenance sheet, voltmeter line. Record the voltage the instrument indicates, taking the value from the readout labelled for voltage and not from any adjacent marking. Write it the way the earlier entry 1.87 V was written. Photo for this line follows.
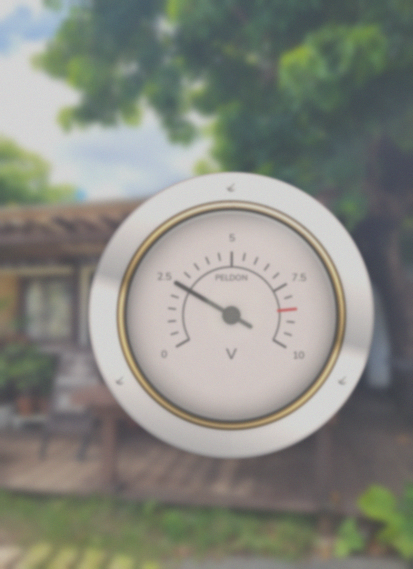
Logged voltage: 2.5 V
